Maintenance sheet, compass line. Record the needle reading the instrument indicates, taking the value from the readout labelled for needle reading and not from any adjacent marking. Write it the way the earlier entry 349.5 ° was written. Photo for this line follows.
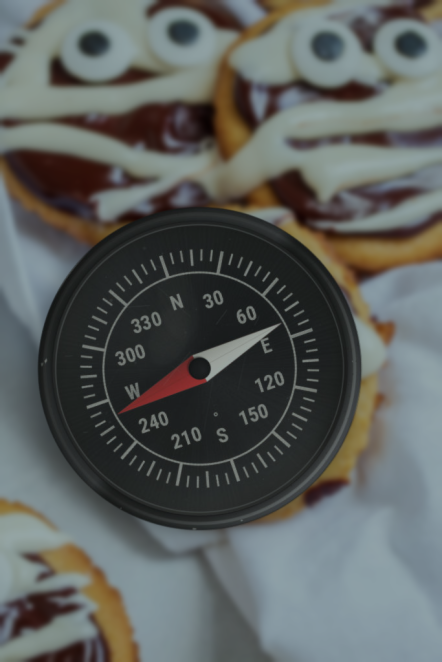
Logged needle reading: 260 °
